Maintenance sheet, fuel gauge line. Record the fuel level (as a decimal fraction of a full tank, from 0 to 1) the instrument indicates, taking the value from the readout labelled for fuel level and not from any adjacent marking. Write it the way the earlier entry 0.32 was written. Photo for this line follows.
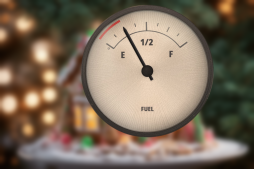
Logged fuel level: 0.25
